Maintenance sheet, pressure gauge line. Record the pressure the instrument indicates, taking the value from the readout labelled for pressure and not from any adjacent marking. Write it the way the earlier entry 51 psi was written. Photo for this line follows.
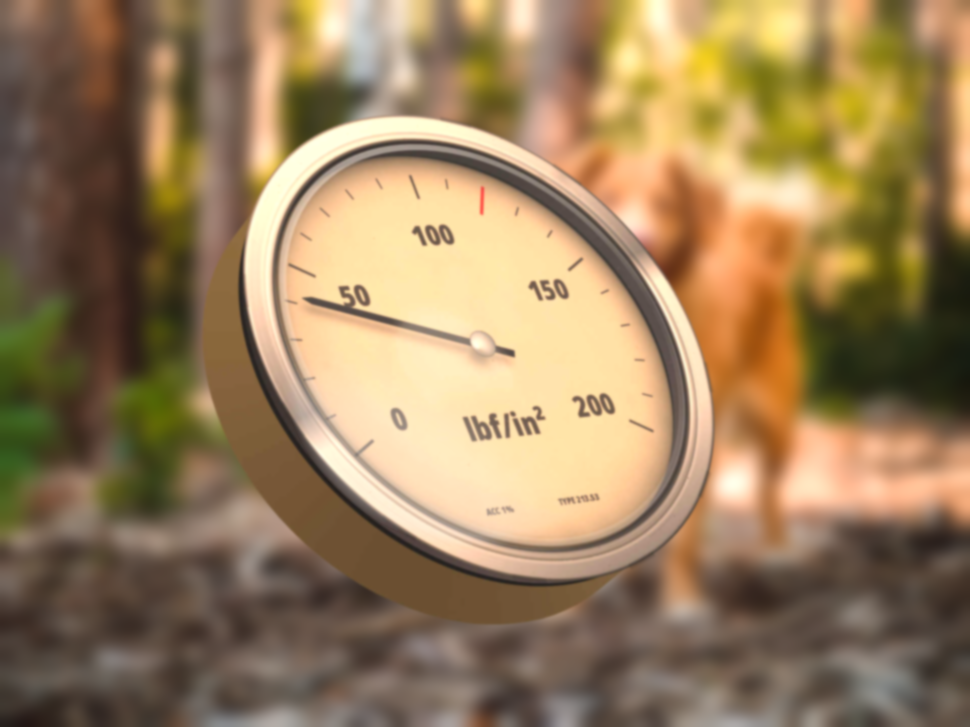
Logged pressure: 40 psi
